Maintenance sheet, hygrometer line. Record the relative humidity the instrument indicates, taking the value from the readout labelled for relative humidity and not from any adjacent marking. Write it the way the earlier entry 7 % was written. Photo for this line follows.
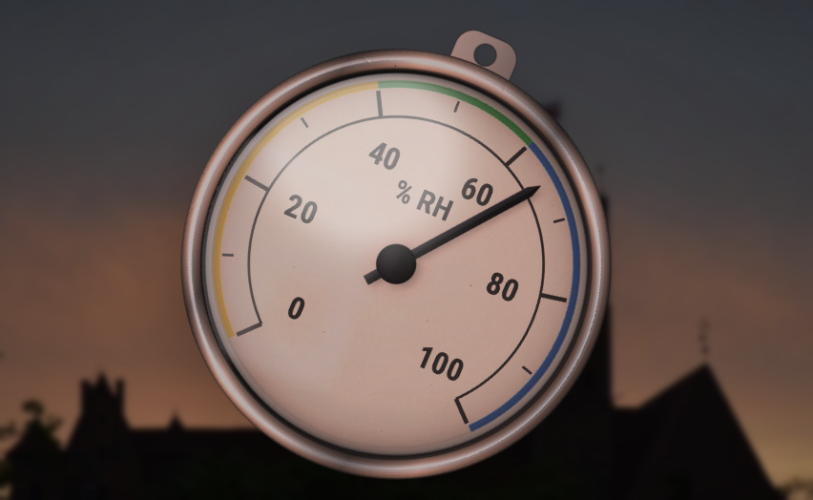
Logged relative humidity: 65 %
